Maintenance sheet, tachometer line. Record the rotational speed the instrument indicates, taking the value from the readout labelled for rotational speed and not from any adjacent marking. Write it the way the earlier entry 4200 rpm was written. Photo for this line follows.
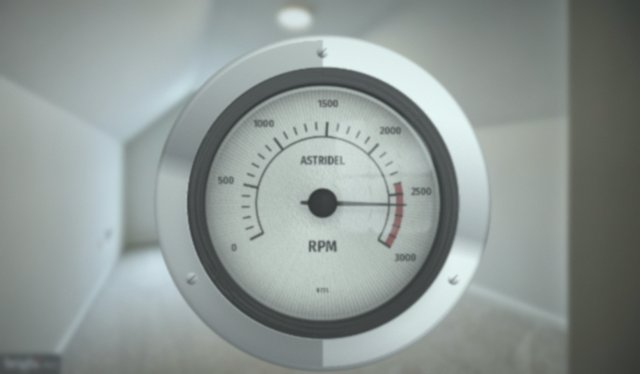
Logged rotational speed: 2600 rpm
